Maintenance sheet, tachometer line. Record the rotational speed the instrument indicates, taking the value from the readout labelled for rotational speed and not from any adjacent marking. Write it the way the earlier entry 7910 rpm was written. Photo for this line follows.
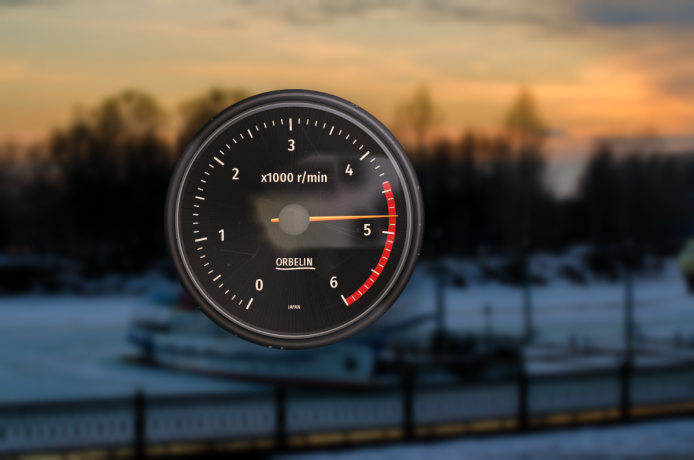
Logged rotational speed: 4800 rpm
